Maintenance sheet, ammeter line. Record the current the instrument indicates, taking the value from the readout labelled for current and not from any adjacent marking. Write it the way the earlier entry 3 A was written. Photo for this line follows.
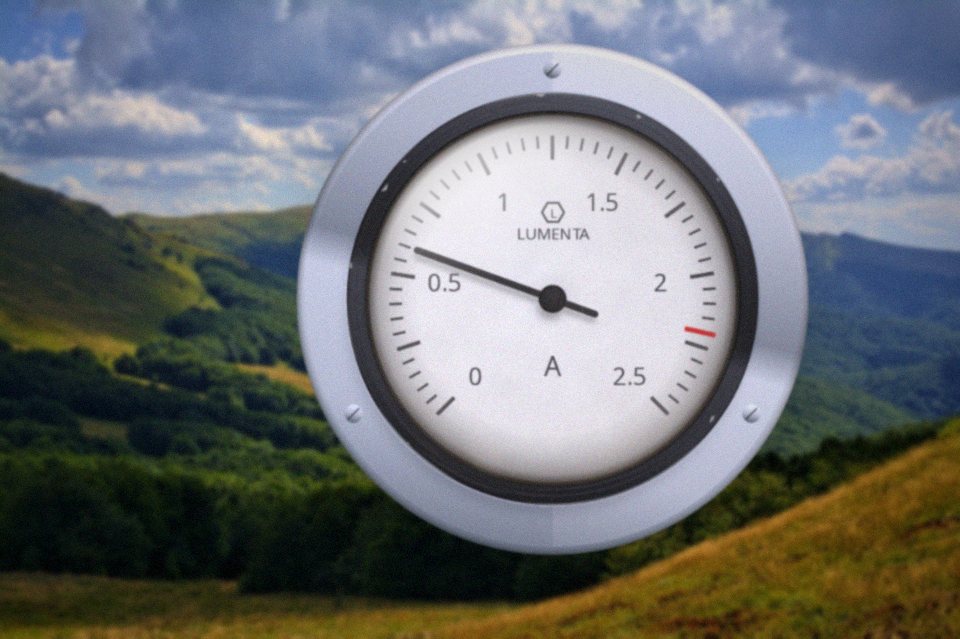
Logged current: 0.6 A
